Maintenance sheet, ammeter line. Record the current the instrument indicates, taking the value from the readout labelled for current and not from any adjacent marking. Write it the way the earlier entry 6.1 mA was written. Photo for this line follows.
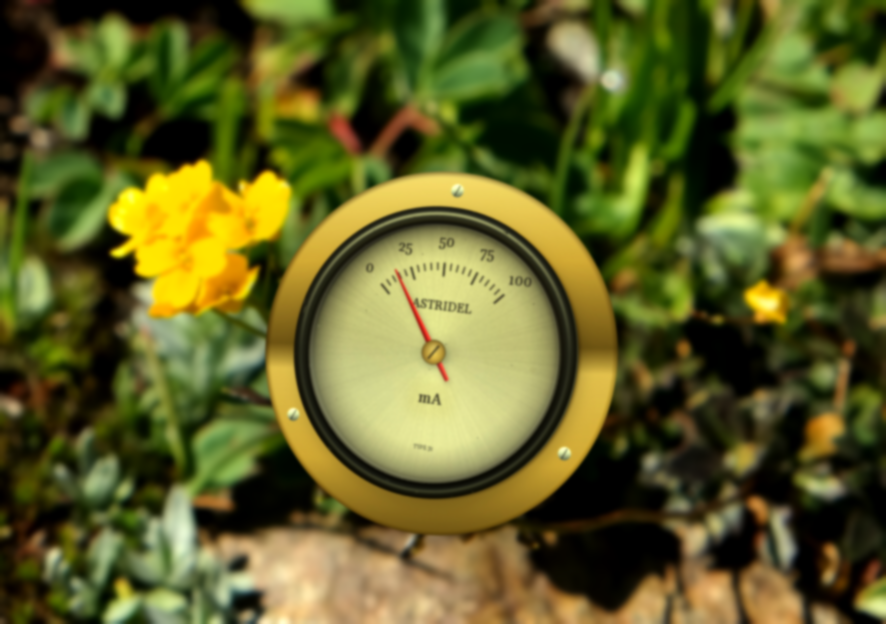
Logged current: 15 mA
